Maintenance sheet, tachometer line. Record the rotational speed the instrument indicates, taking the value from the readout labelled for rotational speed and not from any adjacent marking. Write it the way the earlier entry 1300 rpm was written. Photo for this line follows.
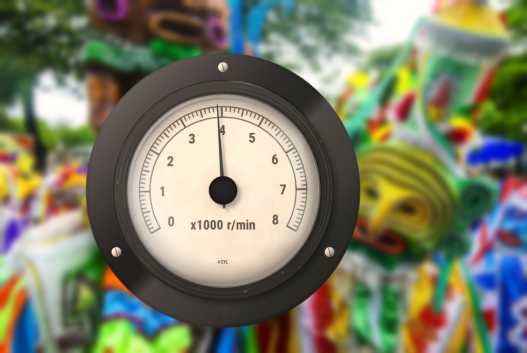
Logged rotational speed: 3900 rpm
